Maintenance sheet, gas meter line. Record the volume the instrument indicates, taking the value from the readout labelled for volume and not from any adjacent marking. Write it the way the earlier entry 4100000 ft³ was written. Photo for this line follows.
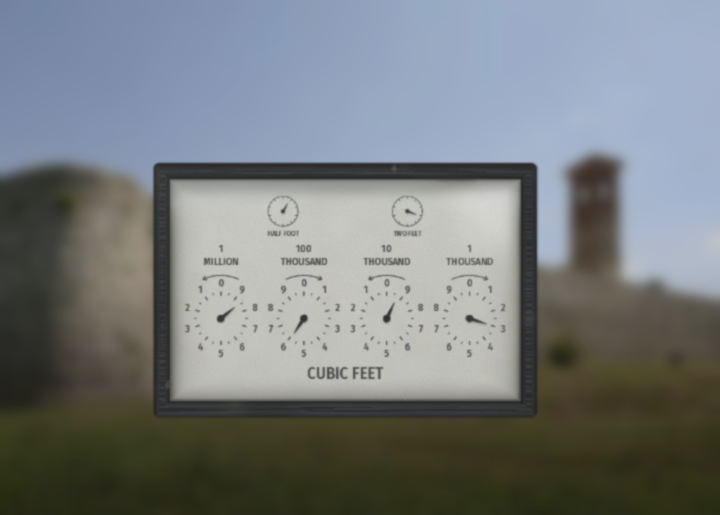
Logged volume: 859300 ft³
